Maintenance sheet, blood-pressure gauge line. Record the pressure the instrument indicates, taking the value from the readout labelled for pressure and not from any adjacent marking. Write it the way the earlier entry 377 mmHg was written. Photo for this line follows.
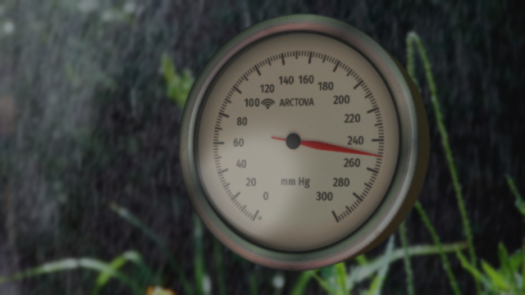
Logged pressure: 250 mmHg
